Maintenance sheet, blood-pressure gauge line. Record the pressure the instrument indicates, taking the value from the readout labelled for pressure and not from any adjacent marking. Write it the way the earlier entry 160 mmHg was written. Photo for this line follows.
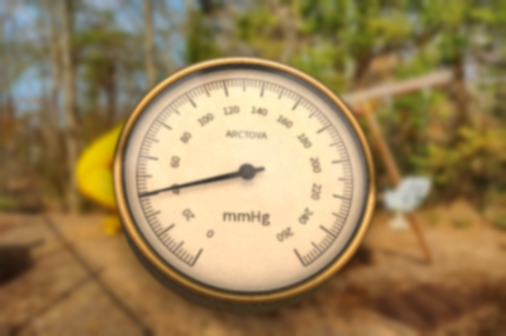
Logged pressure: 40 mmHg
